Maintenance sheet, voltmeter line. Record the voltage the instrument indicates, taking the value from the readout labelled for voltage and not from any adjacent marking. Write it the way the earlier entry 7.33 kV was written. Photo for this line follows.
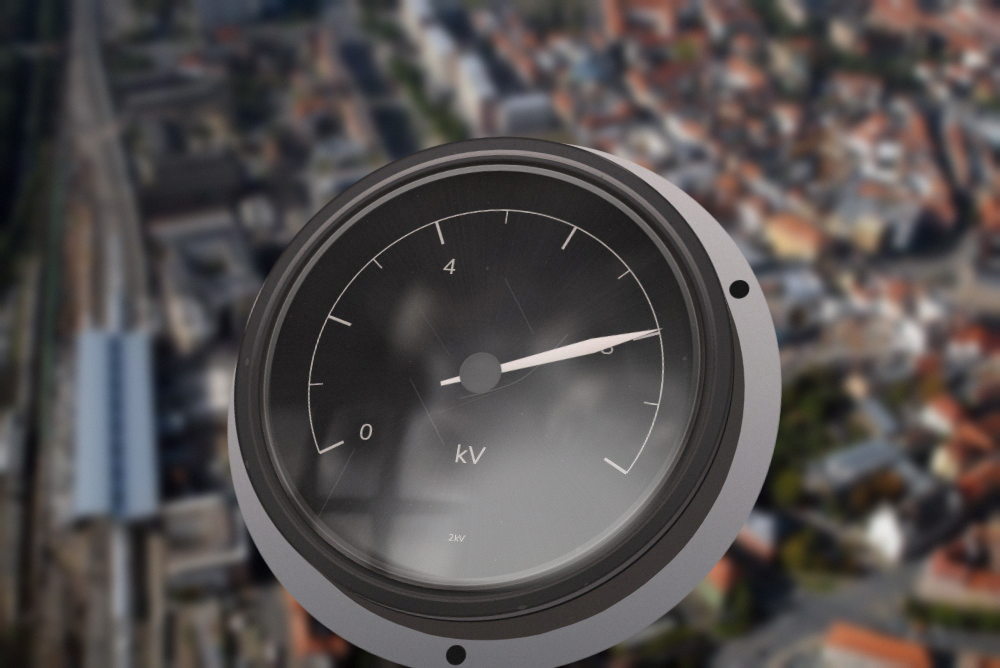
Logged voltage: 8 kV
